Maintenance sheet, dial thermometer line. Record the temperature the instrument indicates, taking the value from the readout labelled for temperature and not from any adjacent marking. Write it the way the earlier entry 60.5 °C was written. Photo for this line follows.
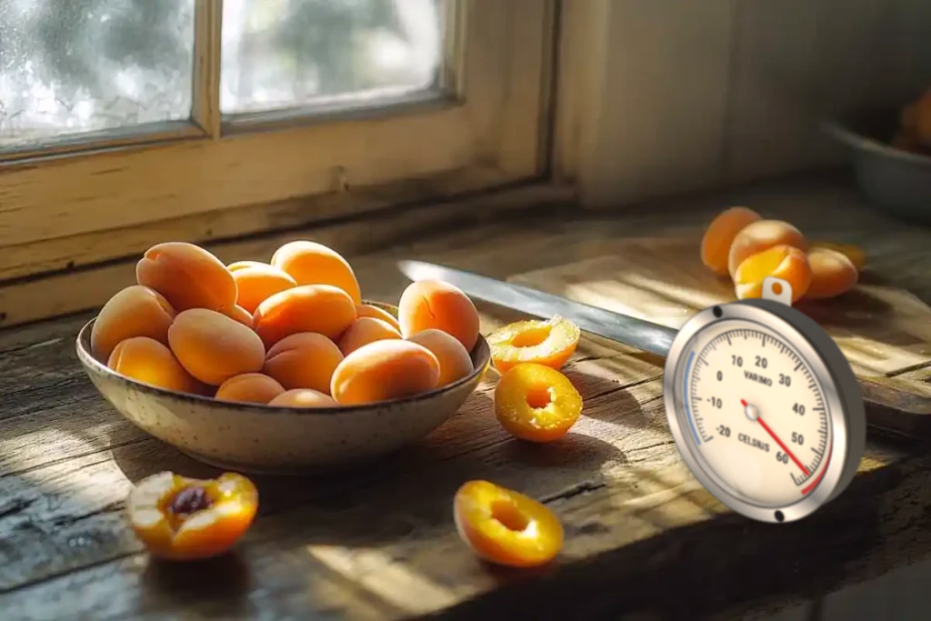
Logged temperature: 55 °C
